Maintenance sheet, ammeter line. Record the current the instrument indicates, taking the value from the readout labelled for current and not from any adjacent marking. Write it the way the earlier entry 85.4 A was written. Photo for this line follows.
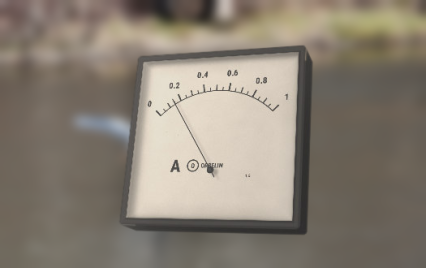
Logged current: 0.15 A
